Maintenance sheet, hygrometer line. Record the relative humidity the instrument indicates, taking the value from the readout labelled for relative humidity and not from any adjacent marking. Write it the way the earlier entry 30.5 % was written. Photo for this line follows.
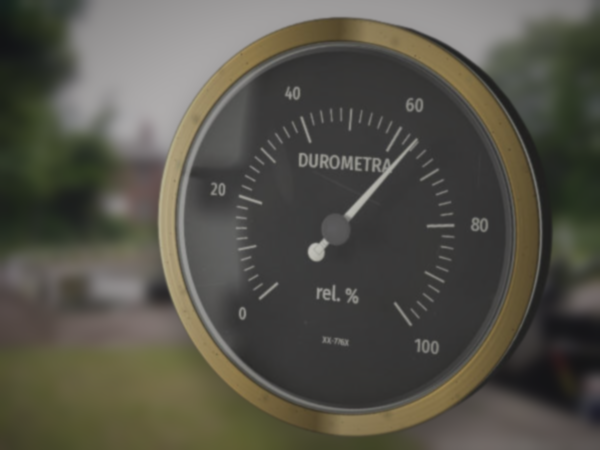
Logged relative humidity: 64 %
